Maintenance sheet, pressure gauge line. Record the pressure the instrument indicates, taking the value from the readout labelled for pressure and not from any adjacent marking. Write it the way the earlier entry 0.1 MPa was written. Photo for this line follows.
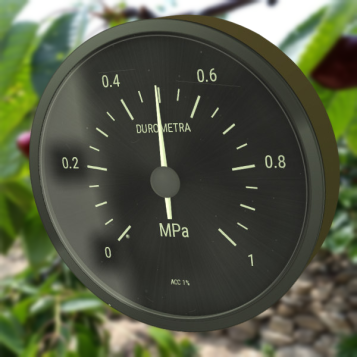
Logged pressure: 0.5 MPa
